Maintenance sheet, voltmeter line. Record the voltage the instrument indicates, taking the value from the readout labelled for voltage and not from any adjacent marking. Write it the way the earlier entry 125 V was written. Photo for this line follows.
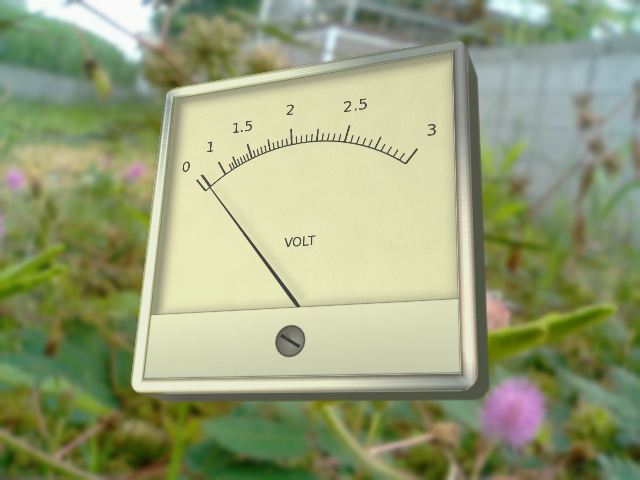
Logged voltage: 0.5 V
